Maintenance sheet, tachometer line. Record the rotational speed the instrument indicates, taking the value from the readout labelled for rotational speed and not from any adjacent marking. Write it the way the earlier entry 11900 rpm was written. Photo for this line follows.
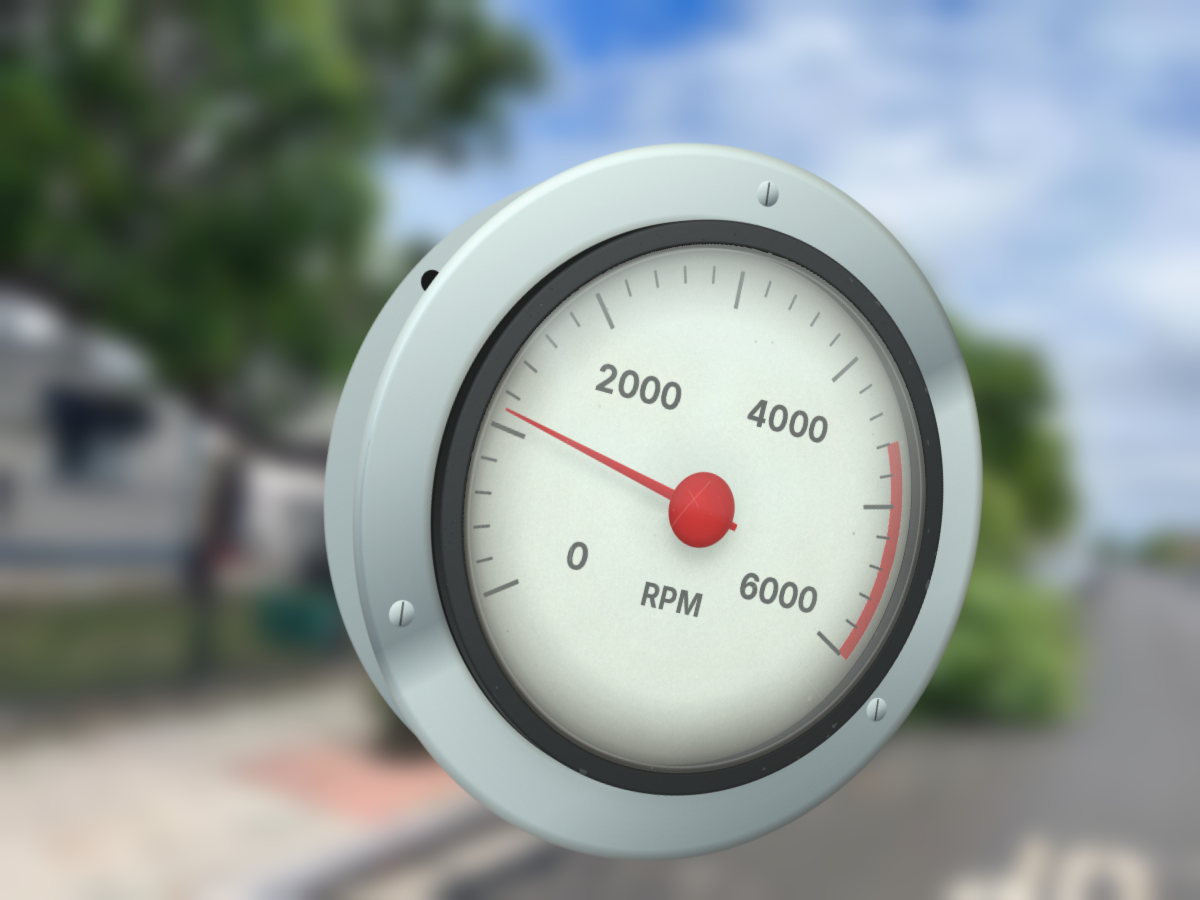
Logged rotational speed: 1100 rpm
